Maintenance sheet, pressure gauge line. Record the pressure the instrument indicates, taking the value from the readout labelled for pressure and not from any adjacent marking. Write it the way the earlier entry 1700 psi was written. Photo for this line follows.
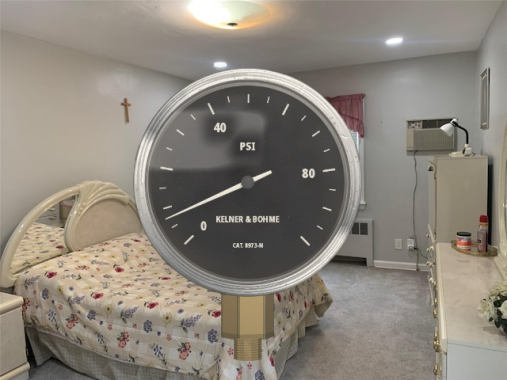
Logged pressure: 7.5 psi
